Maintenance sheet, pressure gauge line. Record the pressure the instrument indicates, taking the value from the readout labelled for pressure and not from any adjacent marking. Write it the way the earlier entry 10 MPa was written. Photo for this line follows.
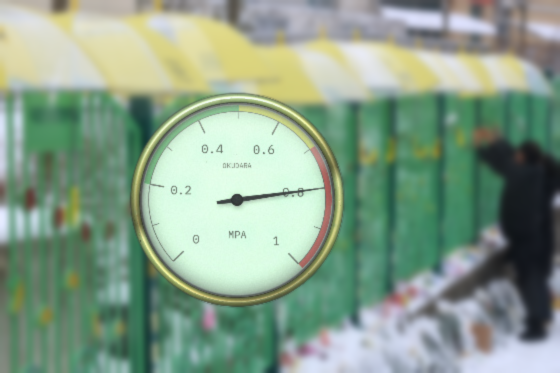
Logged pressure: 0.8 MPa
